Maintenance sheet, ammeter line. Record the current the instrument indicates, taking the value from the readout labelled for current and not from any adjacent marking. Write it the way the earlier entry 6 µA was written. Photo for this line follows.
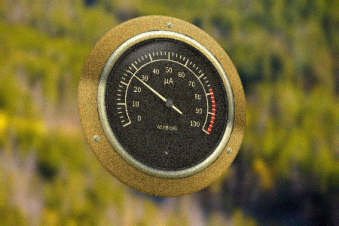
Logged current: 26 µA
